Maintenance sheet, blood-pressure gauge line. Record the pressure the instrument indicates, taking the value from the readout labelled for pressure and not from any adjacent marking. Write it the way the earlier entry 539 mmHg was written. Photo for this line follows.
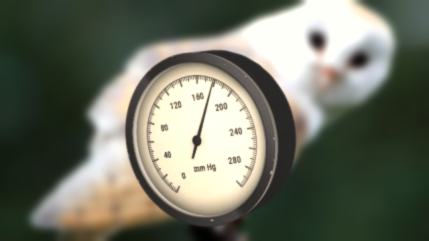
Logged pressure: 180 mmHg
